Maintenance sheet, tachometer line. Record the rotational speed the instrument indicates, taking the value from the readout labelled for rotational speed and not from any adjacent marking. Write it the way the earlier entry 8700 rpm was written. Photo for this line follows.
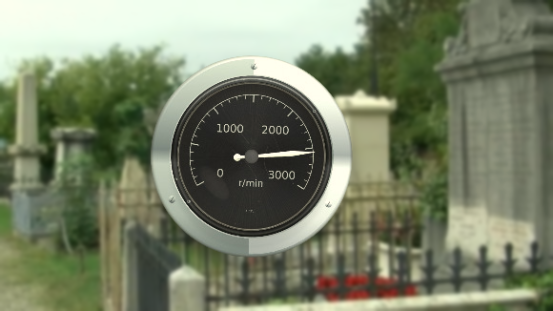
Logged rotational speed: 2550 rpm
